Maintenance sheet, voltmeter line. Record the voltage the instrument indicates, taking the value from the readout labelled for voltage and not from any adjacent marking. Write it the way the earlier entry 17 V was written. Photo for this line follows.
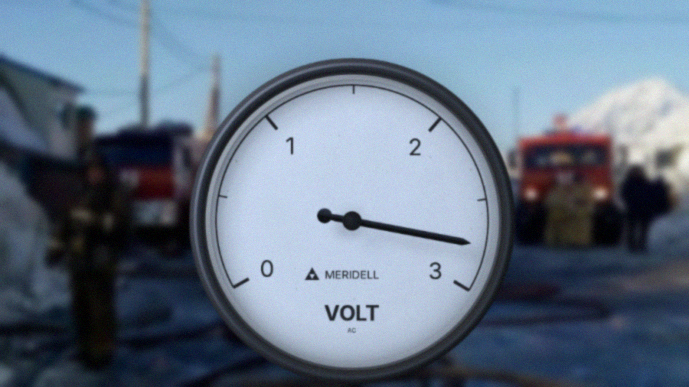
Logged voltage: 2.75 V
